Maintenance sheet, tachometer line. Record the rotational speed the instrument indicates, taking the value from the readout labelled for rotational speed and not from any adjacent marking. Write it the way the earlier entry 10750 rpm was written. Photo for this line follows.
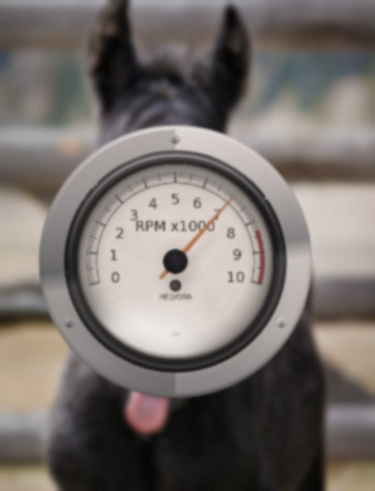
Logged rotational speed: 7000 rpm
